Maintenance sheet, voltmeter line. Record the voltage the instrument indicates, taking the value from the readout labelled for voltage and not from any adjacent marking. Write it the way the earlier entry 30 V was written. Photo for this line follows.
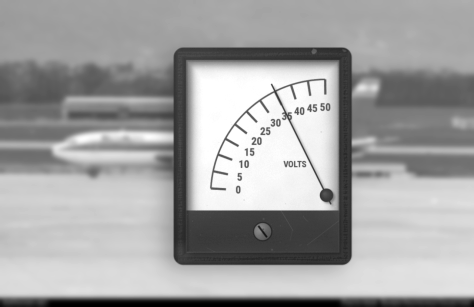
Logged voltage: 35 V
